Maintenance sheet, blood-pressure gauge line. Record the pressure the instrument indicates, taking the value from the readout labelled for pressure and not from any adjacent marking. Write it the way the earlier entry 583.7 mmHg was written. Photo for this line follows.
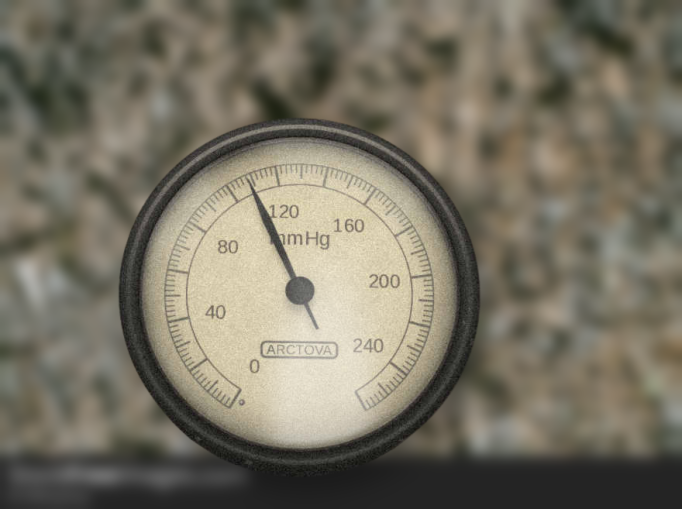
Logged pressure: 108 mmHg
